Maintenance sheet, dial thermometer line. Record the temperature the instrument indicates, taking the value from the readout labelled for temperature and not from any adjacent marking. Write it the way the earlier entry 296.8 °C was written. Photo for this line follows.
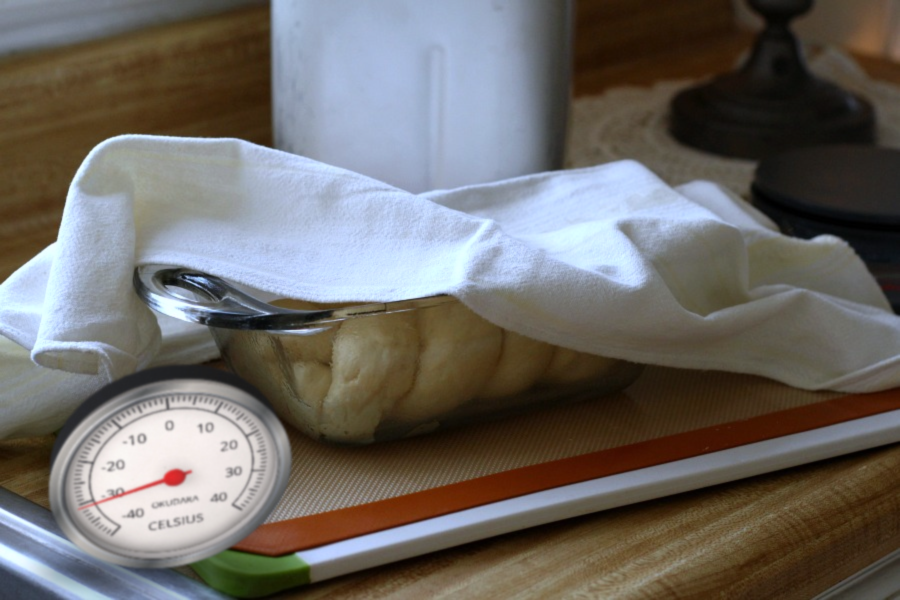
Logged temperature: -30 °C
